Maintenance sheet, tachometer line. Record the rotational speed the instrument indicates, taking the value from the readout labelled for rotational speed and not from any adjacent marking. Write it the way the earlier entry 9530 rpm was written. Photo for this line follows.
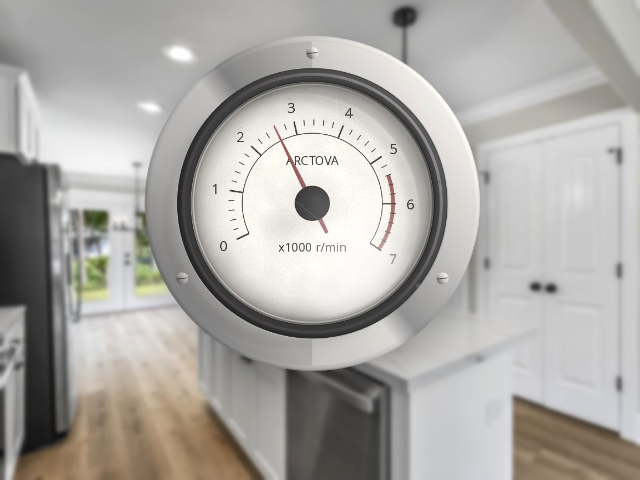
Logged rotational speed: 2600 rpm
